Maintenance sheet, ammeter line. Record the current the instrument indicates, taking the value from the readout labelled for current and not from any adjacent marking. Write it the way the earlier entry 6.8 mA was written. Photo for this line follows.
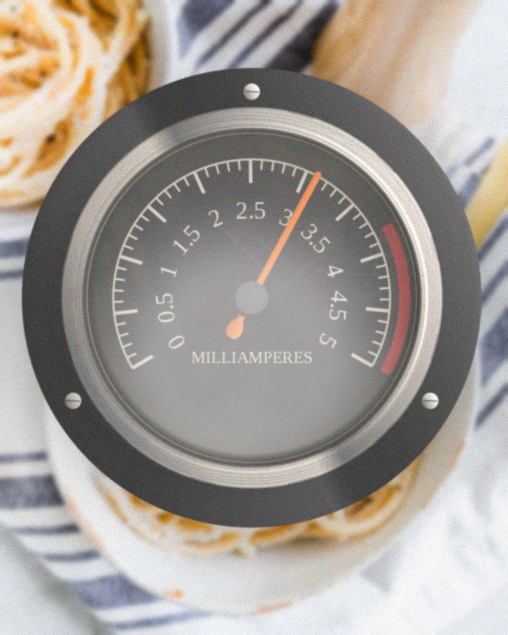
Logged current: 3.1 mA
